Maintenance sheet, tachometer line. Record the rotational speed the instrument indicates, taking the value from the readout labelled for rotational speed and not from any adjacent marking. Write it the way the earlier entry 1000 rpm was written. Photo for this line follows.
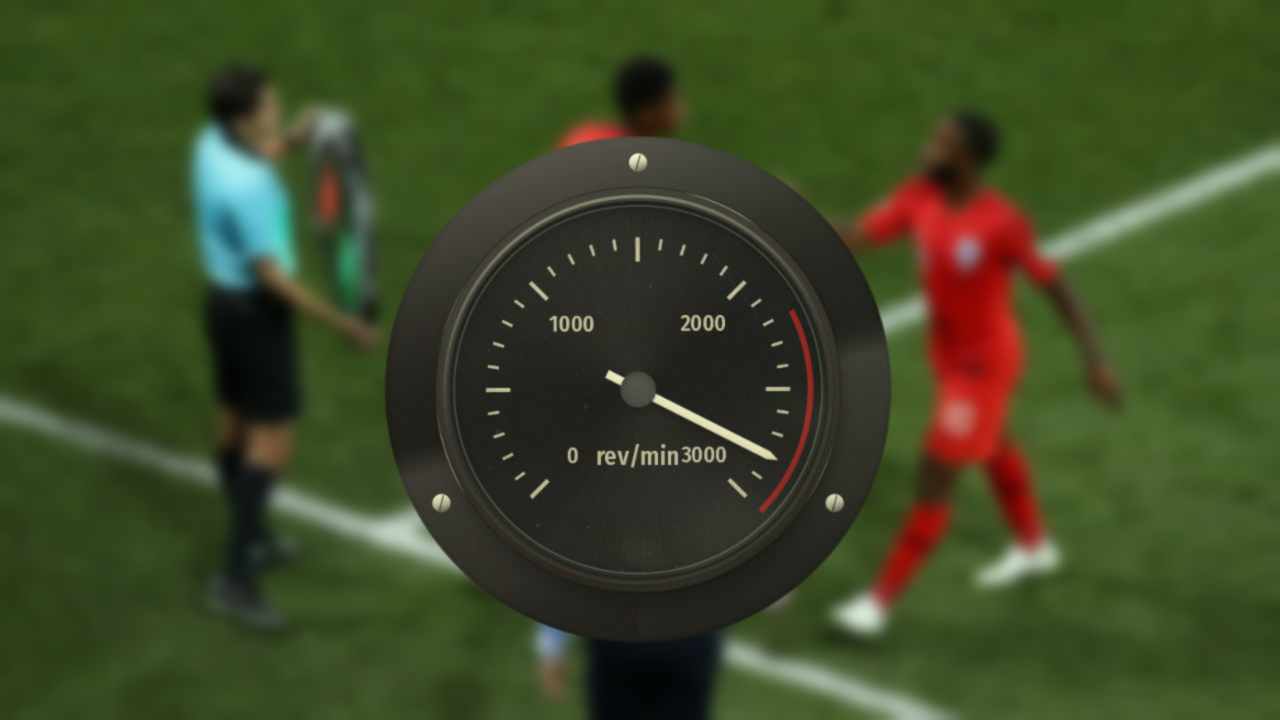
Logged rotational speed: 2800 rpm
